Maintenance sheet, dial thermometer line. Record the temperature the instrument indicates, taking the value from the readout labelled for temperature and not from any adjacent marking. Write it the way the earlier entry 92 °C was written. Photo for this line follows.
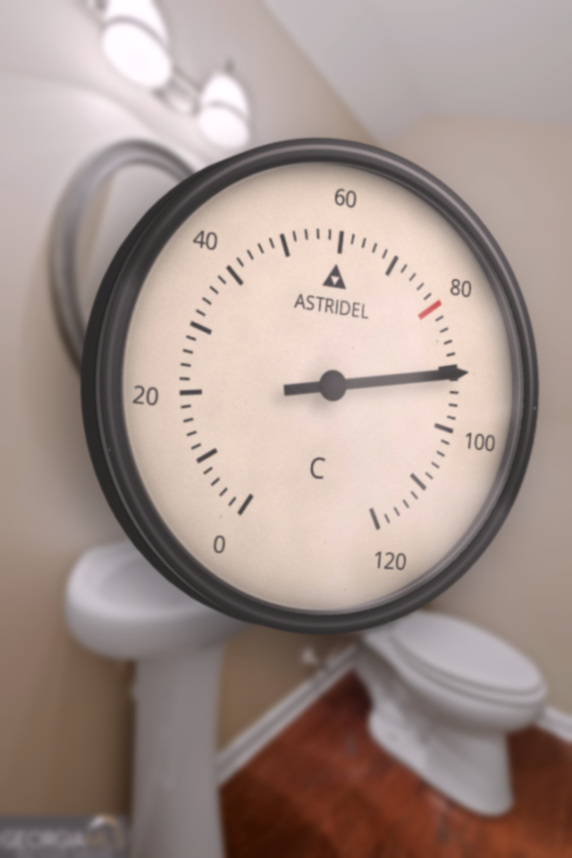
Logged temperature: 91 °C
